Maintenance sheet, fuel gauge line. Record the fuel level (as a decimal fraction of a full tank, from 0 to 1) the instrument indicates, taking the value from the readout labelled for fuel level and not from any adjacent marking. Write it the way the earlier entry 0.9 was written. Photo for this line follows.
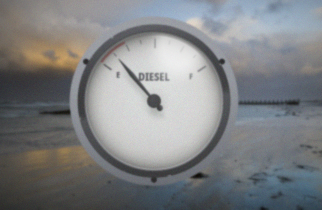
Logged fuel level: 0.125
